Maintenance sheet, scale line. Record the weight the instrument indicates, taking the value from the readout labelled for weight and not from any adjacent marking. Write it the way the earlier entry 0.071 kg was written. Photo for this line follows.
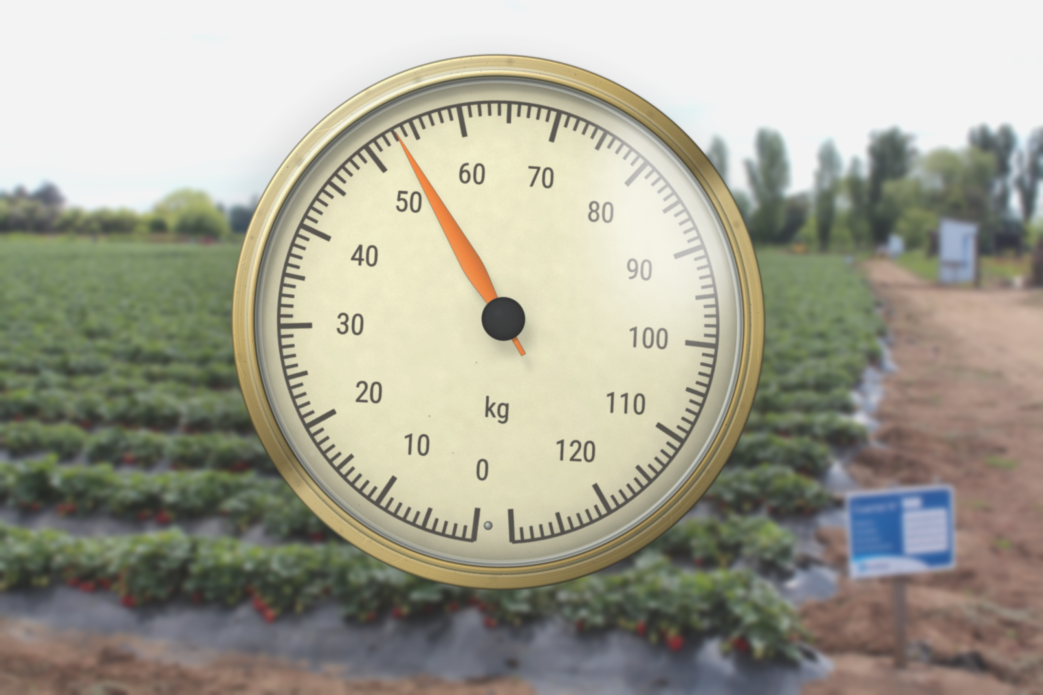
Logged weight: 53 kg
